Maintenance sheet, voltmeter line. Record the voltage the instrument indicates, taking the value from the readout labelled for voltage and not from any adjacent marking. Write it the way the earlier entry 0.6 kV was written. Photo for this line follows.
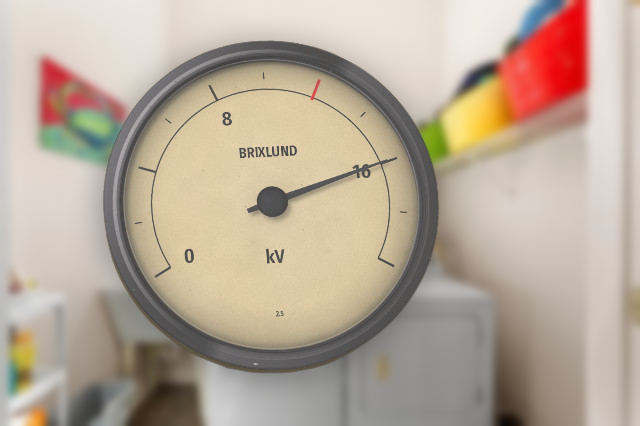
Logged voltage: 16 kV
